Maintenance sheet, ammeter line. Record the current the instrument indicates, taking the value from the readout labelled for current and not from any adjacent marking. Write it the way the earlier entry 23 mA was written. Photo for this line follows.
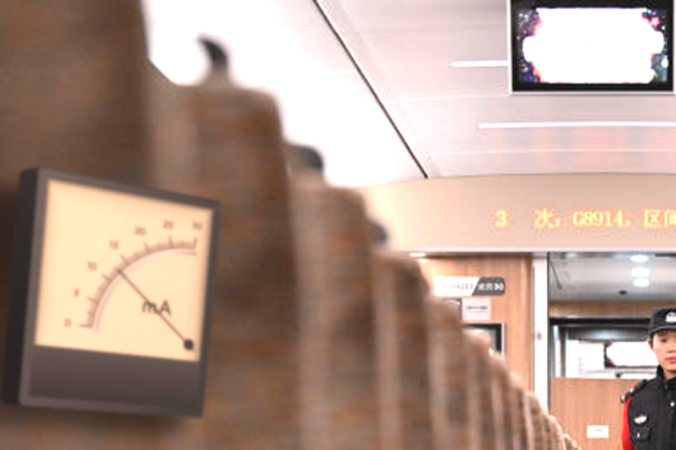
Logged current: 12.5 mA
